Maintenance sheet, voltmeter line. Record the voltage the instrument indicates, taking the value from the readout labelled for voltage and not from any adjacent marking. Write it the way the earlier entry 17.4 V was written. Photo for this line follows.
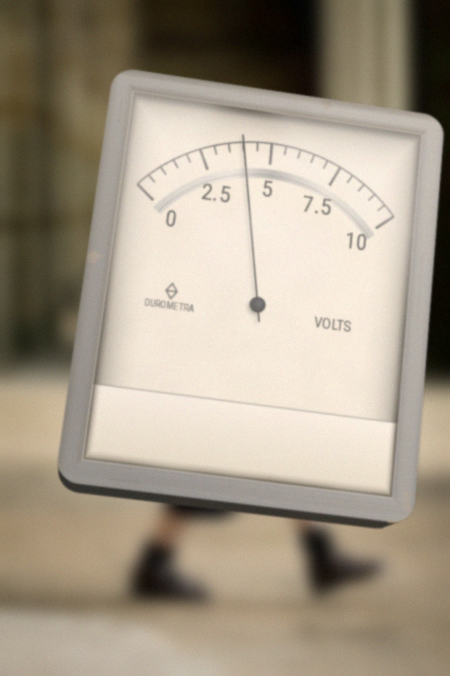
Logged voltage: 4 V
